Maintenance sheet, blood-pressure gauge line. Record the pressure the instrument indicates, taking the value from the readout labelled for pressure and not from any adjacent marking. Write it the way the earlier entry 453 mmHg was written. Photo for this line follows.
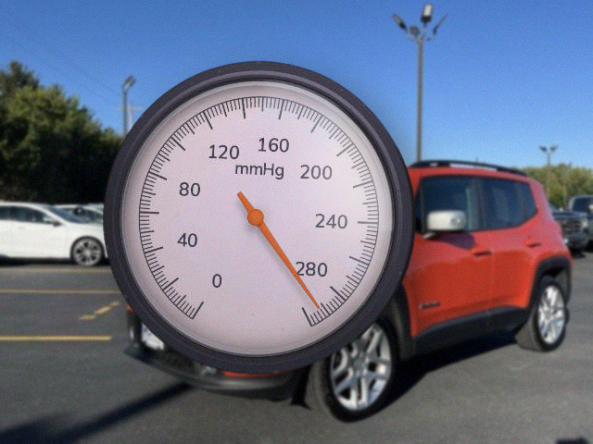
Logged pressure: 292 mmHg
